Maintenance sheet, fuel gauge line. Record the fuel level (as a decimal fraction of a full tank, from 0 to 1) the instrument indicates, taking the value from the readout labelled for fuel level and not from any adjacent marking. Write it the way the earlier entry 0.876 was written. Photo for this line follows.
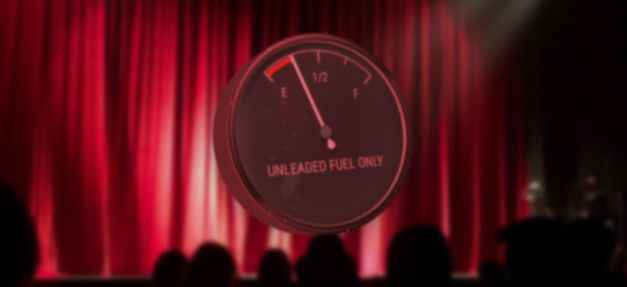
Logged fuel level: 0.25
